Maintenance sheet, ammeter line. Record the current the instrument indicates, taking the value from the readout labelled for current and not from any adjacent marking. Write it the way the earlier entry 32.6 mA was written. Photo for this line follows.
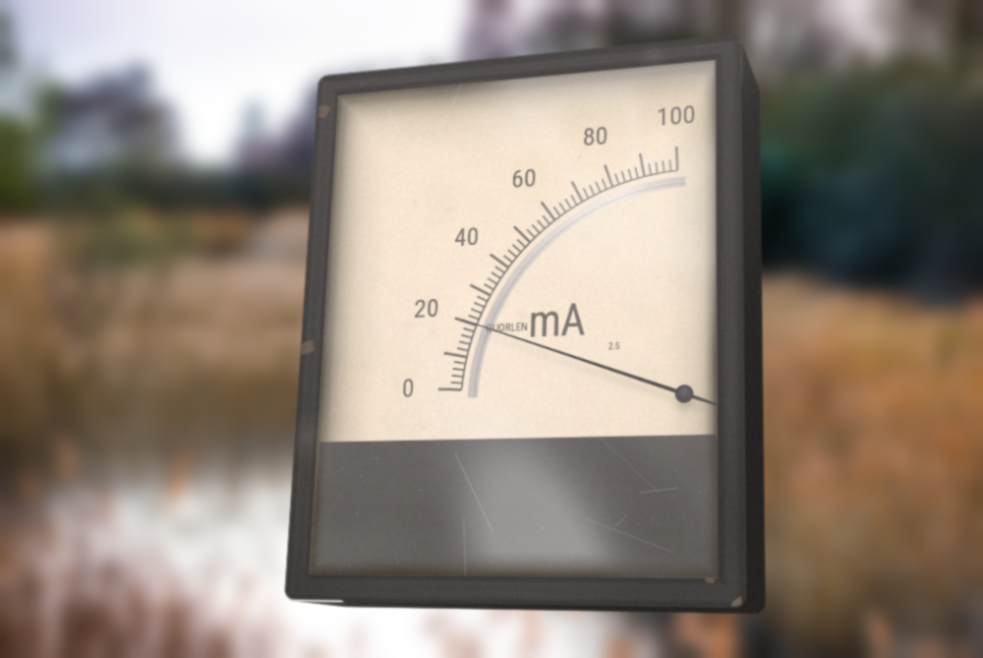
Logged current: 20 mA
